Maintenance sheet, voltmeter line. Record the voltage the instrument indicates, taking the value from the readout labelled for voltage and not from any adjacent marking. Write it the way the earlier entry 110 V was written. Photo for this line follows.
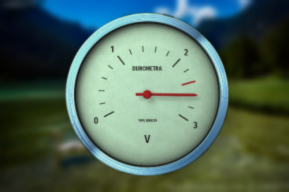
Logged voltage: 2.6 V
